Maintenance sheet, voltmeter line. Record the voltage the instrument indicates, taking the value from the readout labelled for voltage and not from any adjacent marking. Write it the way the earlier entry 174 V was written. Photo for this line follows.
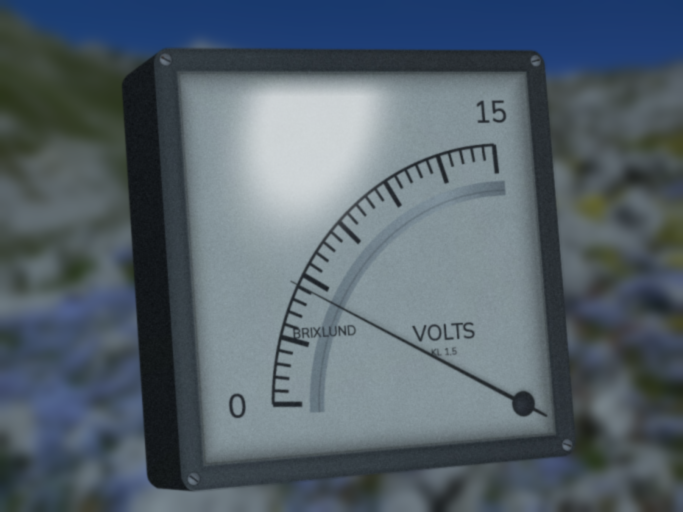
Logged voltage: 4.5 V
